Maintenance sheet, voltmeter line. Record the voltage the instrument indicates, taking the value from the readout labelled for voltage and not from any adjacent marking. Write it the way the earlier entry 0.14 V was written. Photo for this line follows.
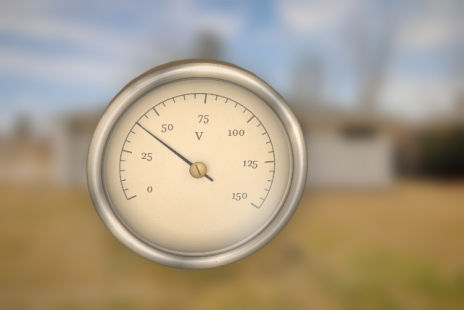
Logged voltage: 40 V
